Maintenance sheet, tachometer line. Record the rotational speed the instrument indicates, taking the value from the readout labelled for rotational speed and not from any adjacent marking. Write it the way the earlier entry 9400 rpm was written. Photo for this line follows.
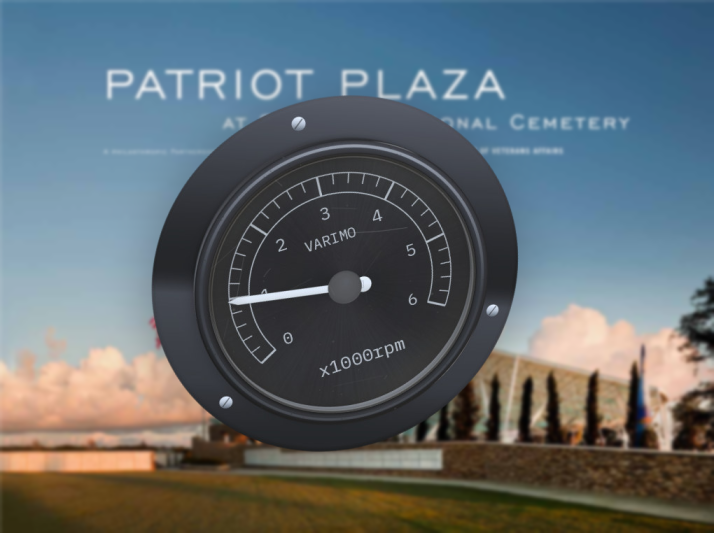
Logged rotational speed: 1000 rpm
